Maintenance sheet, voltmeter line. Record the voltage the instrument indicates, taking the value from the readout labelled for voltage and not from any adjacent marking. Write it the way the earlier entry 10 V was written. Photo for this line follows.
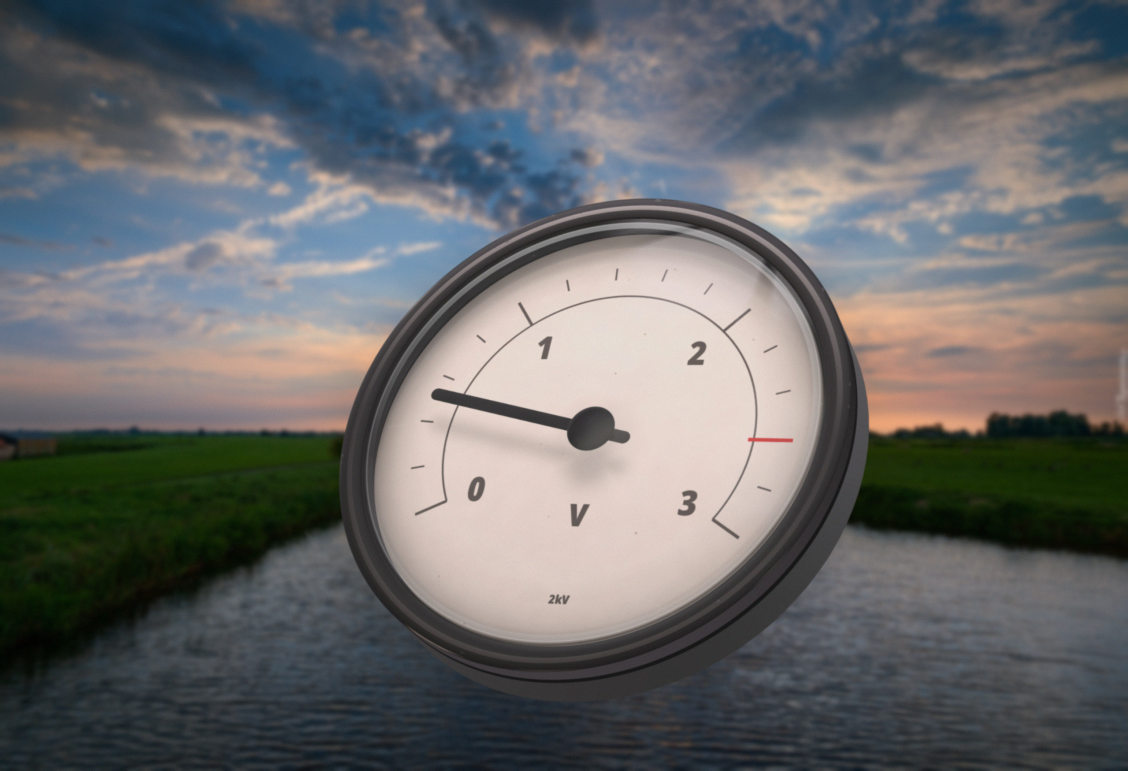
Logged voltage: 0.5 V
